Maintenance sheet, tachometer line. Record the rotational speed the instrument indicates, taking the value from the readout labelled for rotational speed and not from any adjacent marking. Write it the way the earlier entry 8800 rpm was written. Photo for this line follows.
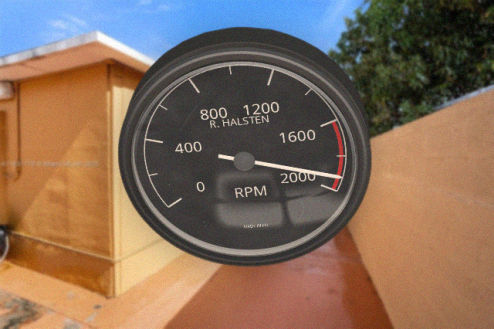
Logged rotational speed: 1900 rpm
